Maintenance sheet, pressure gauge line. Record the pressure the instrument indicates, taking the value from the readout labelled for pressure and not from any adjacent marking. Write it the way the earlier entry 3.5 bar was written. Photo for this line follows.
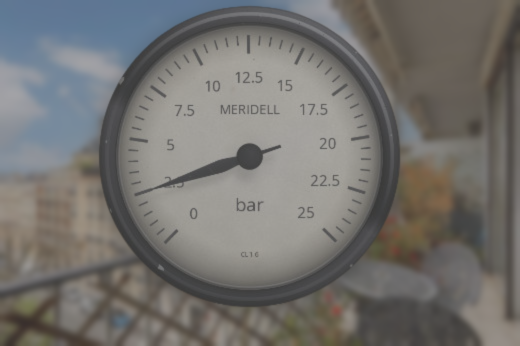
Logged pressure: 2.5 bar
